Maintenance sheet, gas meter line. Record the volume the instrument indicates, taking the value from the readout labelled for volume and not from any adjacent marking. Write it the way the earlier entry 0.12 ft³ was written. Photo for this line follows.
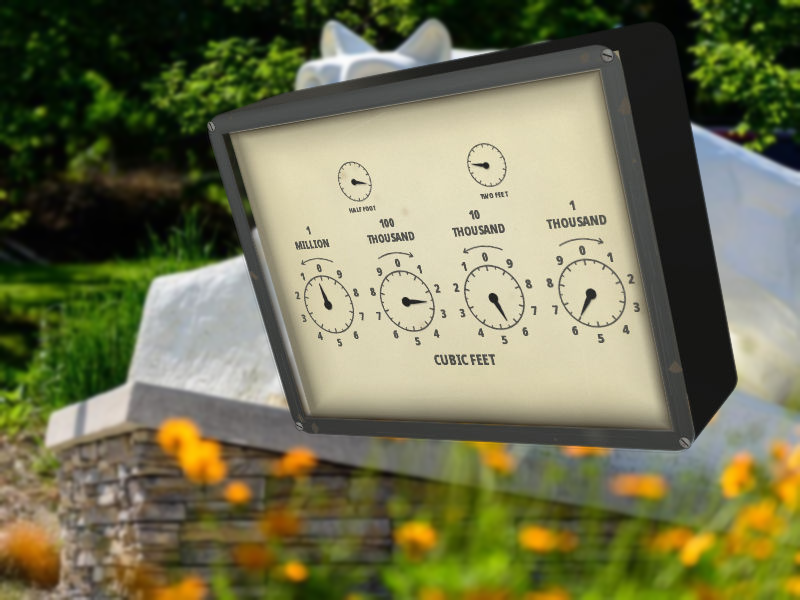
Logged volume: 25600 ft³
